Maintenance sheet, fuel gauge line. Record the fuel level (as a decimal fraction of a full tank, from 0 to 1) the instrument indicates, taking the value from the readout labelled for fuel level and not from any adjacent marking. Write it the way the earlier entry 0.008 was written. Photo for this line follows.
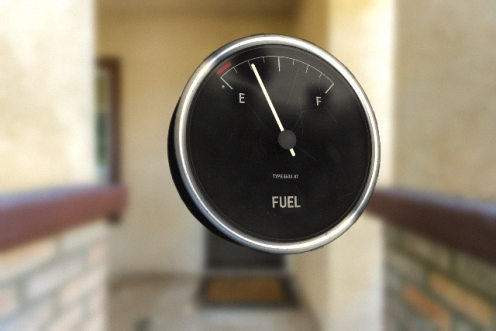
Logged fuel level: 0.25
